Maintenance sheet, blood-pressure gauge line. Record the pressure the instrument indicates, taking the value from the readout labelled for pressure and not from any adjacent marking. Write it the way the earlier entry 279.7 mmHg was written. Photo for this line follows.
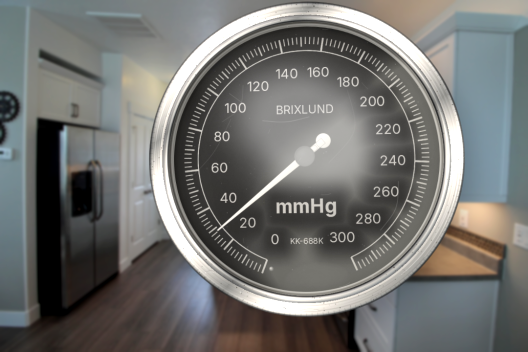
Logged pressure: 28 mmHg
